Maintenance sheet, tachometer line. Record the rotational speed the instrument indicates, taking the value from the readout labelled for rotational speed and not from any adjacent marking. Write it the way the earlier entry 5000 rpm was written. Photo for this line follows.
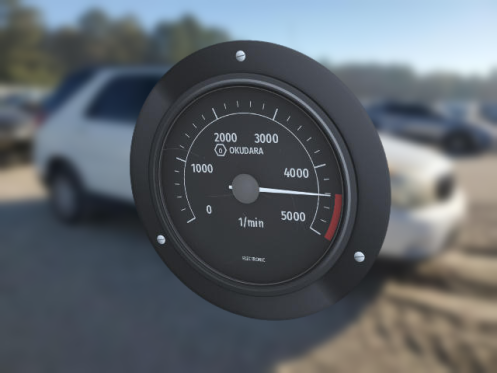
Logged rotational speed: 4400 rpm
